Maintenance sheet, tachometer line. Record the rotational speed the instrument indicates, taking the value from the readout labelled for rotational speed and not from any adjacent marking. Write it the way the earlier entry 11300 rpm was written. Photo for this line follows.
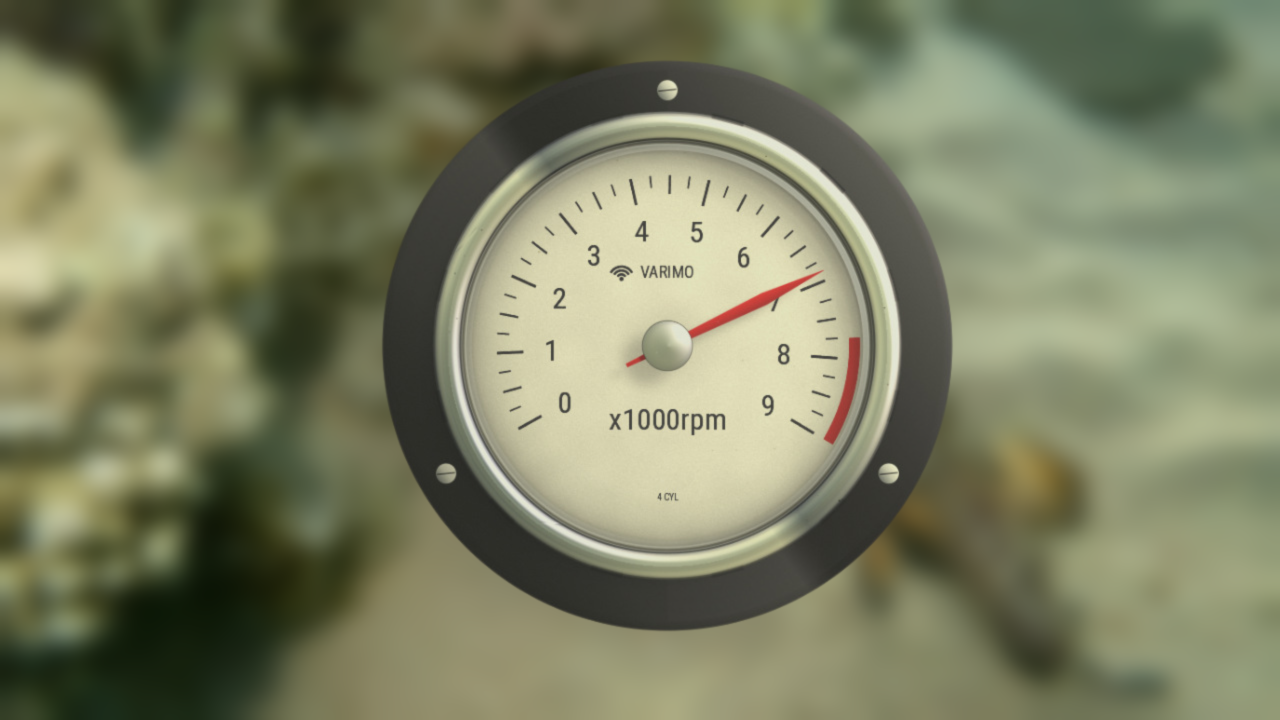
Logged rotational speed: 6875 rpm
